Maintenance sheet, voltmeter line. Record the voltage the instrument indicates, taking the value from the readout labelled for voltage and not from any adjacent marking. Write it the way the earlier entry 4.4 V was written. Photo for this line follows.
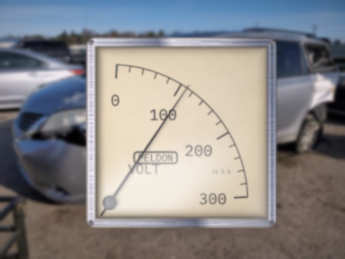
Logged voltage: 110 V
